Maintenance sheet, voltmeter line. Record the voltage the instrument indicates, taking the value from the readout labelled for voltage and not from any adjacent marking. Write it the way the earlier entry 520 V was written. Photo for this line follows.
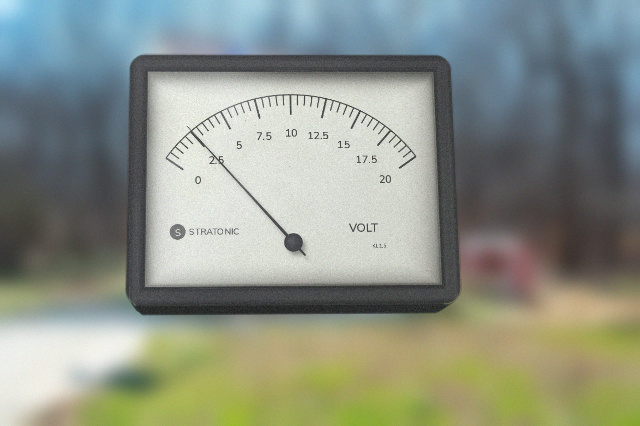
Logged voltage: 2.5 V
